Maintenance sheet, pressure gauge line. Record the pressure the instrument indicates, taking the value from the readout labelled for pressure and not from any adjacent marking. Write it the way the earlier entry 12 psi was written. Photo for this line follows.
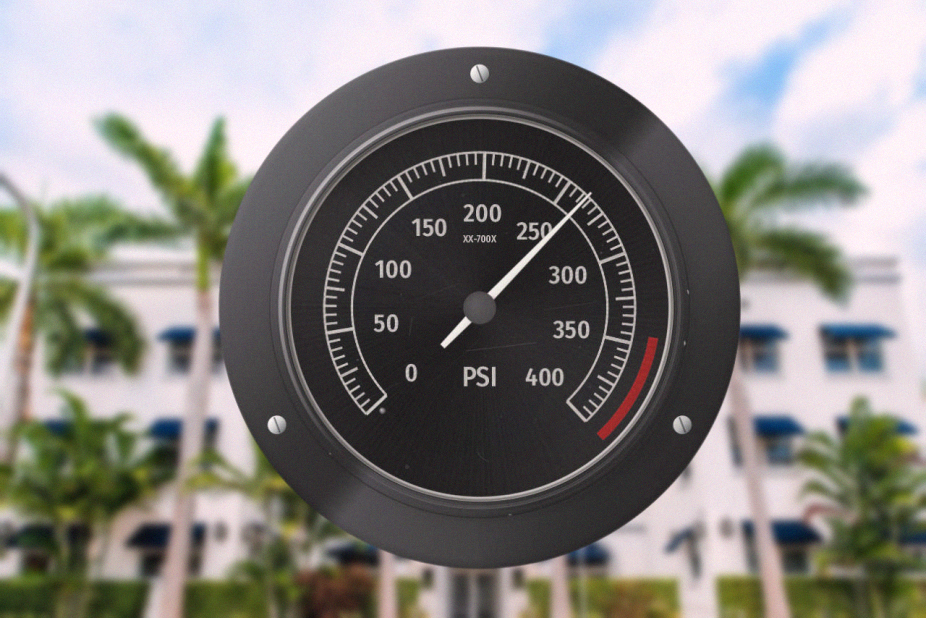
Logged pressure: 262.5 psi
